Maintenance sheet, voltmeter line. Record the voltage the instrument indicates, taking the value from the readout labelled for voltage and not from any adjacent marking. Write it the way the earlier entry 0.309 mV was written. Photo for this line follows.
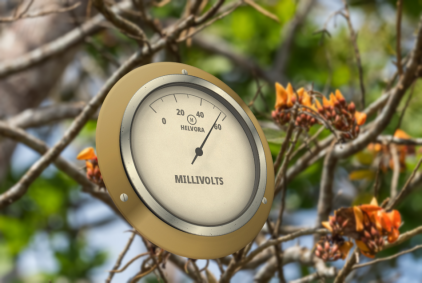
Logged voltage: 55 mV
